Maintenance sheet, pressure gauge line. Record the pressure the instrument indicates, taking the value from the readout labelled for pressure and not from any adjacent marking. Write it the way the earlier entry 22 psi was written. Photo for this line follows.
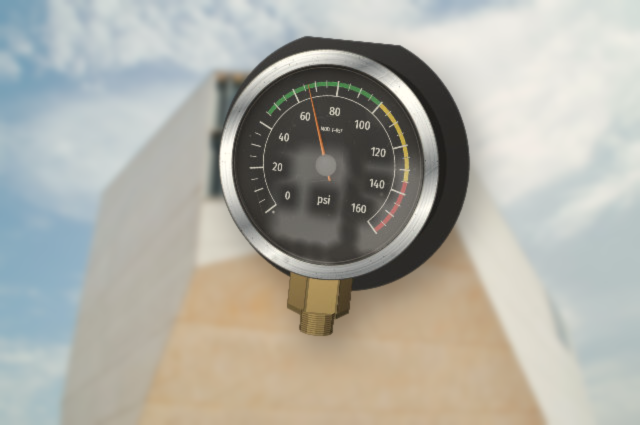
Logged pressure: 67.5 psi
